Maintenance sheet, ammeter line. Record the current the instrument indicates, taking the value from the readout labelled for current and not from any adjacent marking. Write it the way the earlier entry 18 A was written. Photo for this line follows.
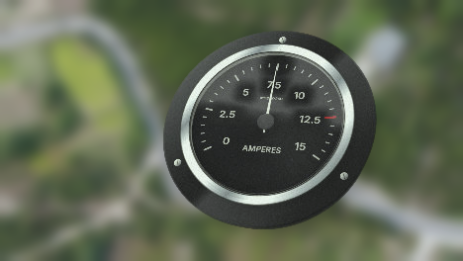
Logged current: 7.5 A
